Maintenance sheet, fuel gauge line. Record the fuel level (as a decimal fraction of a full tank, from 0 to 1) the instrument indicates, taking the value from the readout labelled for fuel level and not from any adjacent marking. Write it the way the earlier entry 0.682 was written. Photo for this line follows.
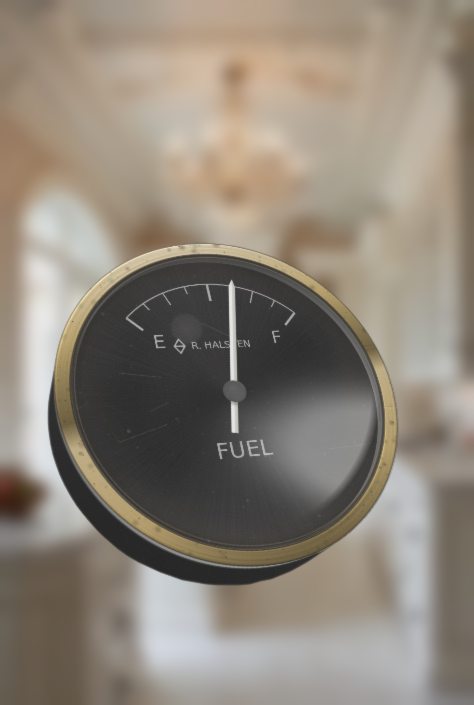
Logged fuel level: 0.625
